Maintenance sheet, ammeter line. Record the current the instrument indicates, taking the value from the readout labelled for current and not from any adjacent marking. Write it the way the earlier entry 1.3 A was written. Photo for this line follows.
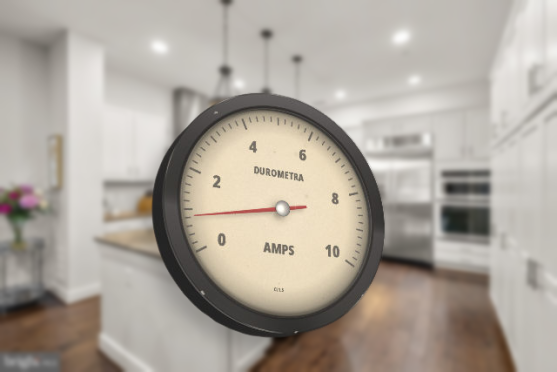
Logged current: 0.8 A
